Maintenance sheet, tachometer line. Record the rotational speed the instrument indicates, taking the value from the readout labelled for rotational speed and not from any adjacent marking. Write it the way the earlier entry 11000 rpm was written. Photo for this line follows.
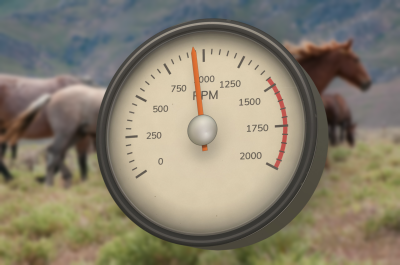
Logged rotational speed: 950 rpm
